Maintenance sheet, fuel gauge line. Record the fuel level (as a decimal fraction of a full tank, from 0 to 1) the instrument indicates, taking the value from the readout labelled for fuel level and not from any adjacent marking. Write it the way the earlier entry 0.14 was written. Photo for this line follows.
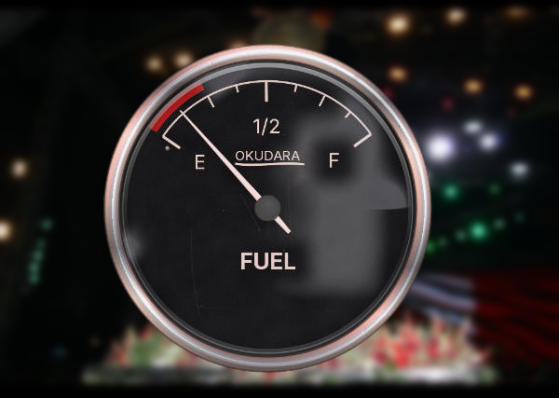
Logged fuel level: 0.125
